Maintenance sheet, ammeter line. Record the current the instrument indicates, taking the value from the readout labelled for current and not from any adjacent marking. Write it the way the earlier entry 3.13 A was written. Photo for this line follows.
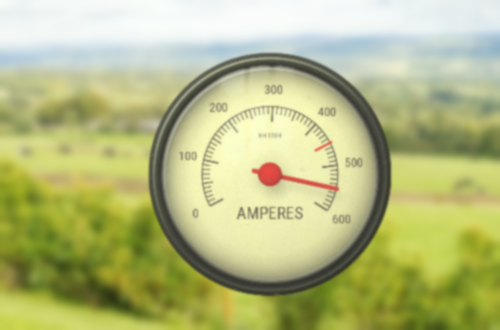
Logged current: 550 A
